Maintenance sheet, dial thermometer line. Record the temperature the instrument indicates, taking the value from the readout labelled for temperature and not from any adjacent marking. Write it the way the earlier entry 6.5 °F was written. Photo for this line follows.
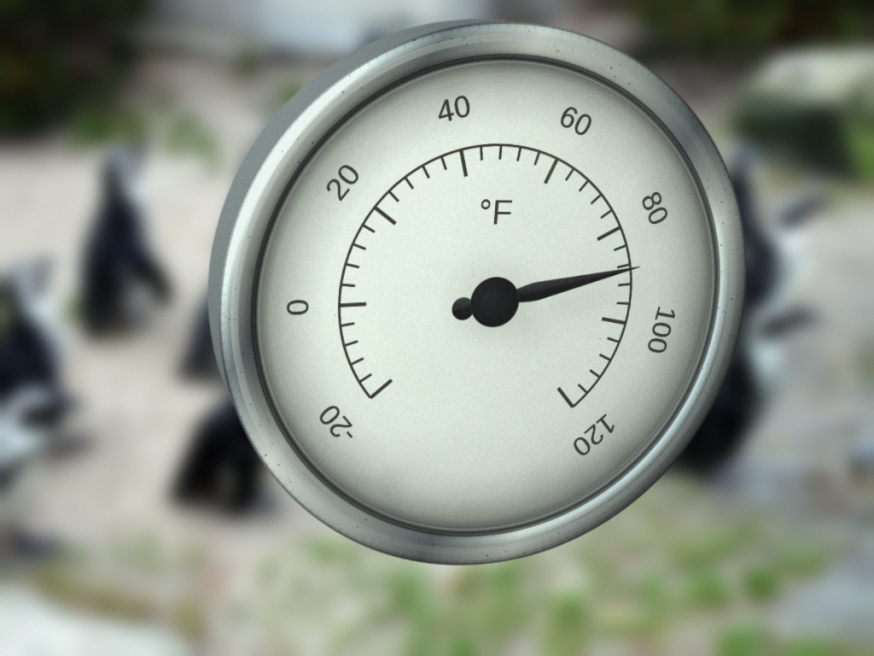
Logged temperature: 88 °F
